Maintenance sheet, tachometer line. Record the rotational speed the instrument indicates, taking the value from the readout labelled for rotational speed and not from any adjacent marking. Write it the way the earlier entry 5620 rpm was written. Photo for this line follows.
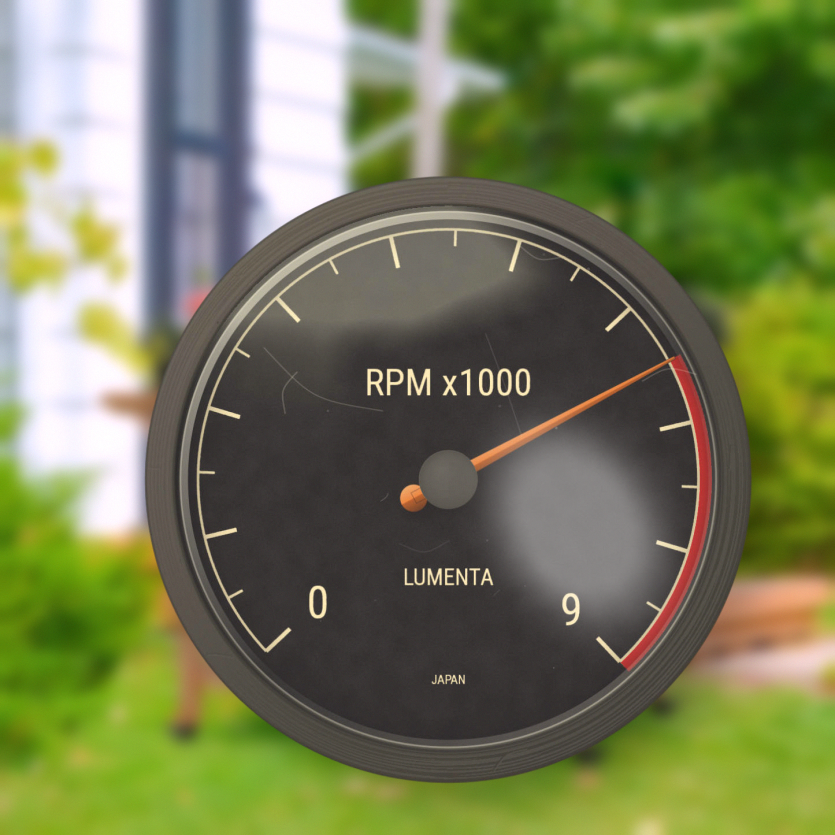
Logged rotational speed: 6500 rpm
